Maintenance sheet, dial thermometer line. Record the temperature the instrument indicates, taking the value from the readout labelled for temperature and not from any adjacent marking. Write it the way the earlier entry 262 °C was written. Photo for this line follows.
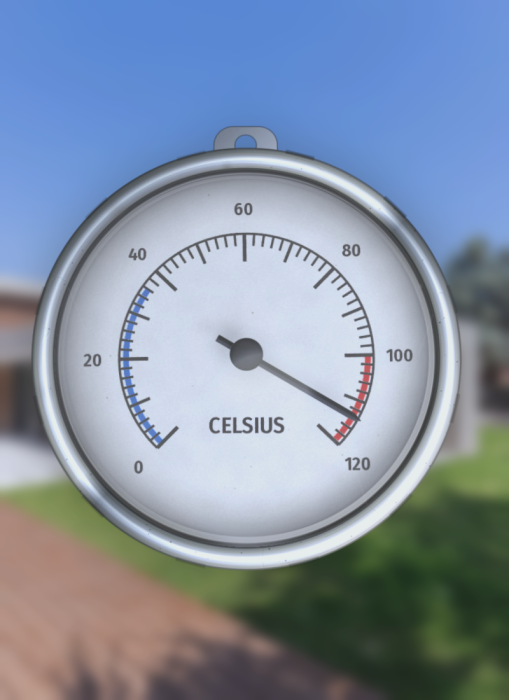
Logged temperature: 114 °C
